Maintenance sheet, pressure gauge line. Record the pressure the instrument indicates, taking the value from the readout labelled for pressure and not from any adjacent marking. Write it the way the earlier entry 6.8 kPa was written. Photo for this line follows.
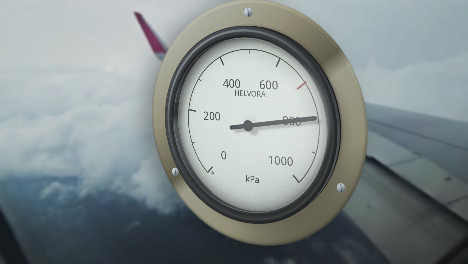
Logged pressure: 800 kPa
